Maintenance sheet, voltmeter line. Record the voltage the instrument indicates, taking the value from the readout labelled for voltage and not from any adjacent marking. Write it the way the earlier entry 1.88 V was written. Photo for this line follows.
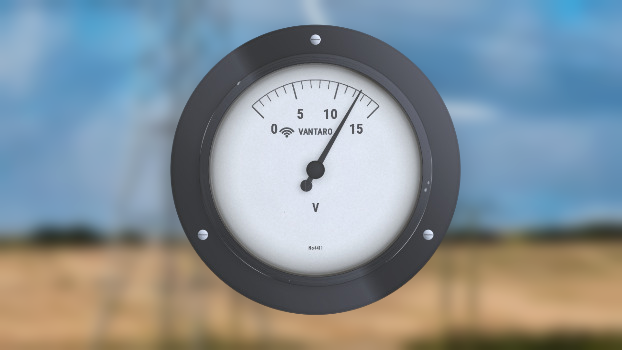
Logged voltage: 12.5 V
